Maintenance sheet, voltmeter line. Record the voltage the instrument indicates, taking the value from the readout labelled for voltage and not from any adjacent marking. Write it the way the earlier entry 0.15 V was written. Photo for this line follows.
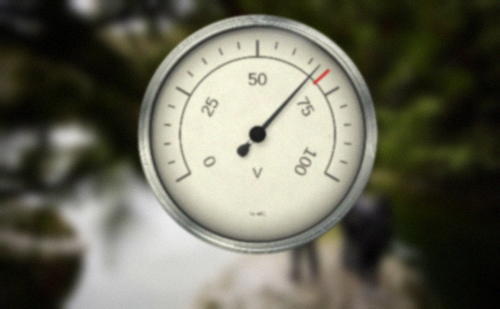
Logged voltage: 67.5 V
